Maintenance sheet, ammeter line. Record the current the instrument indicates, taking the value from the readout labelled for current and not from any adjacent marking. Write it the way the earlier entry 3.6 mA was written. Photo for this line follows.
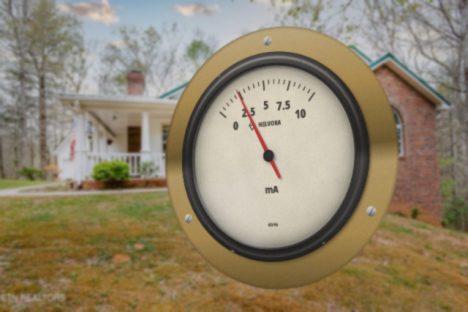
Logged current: 2.5 mA
